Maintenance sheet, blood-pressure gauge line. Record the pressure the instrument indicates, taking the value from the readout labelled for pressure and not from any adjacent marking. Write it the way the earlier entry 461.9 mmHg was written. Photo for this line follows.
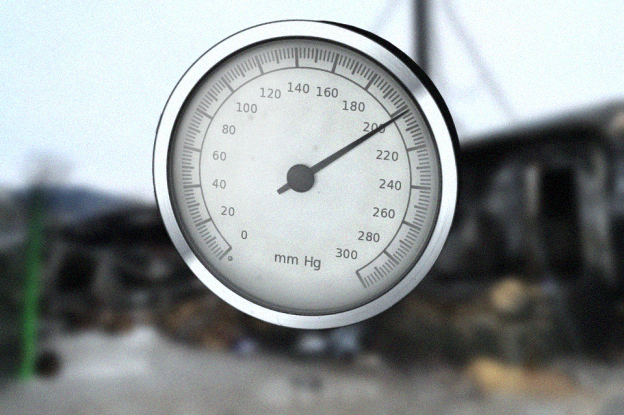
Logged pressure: 202 mmHg
